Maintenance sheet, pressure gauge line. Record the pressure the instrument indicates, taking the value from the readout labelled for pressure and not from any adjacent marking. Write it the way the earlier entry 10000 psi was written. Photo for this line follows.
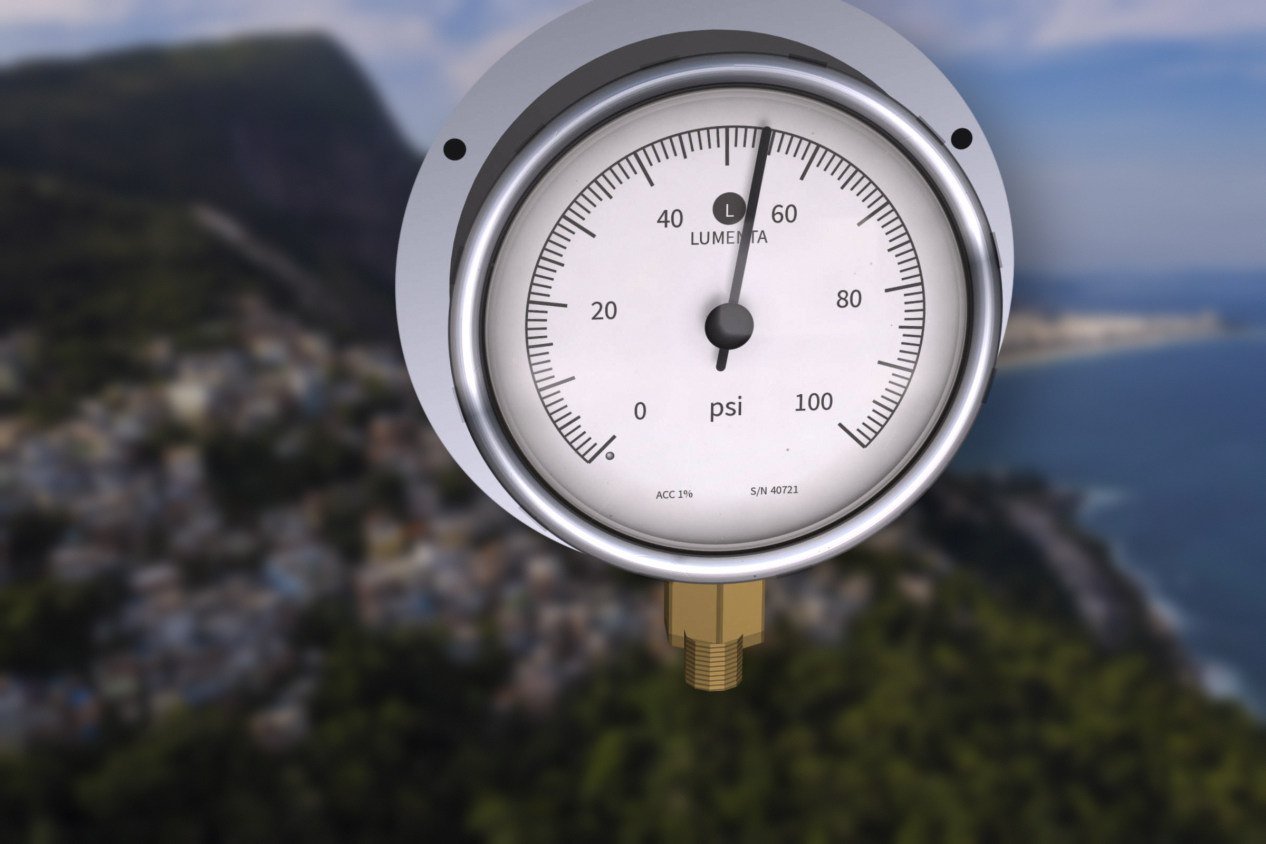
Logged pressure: 54 psi
